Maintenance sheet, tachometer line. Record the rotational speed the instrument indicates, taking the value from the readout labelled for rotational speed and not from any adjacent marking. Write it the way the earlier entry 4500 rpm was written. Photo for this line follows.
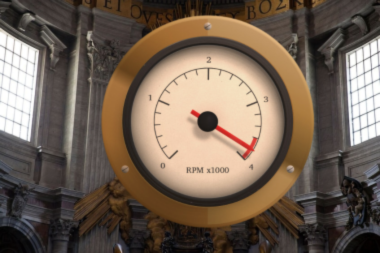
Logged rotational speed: 3800 rpm
